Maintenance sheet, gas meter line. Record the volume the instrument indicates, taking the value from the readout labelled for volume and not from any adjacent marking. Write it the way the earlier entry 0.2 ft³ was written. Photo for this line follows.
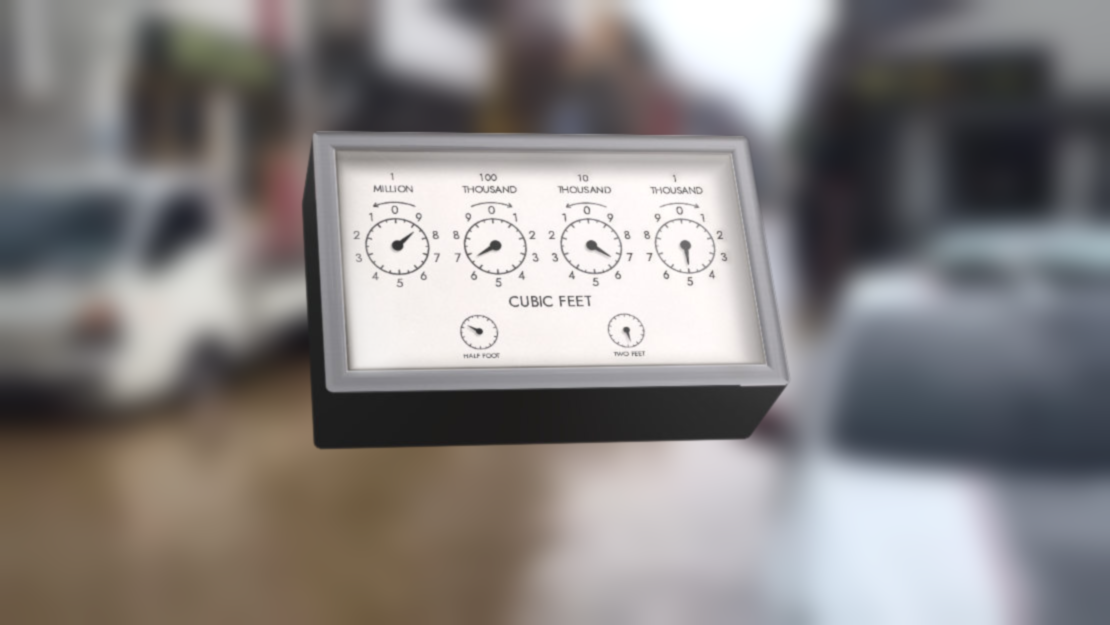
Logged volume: 866500 ft³
